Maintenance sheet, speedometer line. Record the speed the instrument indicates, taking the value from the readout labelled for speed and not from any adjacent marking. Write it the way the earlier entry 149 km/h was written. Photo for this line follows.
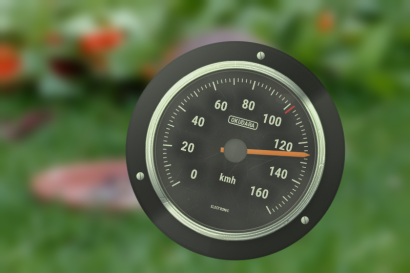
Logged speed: 126 km/h
